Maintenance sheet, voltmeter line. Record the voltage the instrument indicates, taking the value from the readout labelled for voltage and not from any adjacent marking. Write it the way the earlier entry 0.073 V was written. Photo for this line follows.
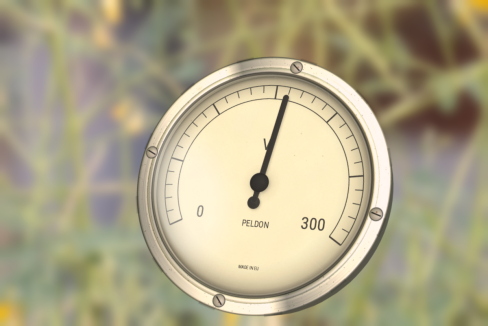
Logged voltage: 160 V
